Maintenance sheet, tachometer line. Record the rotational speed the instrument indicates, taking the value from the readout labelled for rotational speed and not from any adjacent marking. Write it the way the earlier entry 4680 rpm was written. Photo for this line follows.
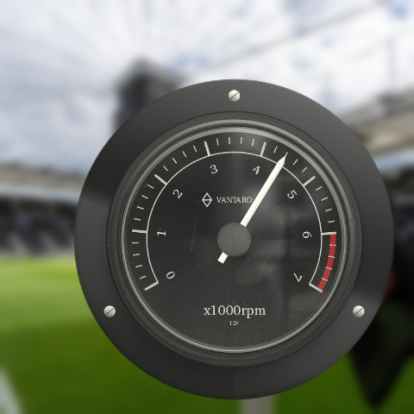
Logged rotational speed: 4400 rpm
